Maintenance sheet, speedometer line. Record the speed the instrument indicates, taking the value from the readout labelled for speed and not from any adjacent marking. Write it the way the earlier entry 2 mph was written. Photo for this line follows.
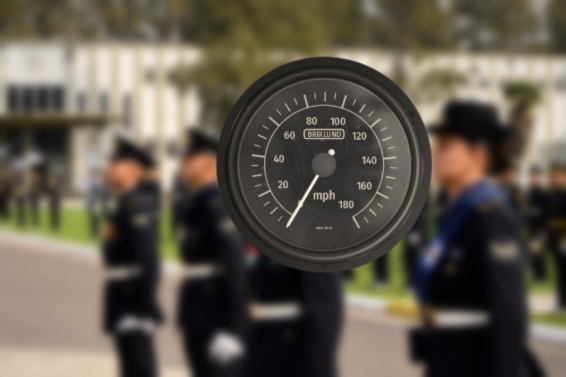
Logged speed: 0 mph
